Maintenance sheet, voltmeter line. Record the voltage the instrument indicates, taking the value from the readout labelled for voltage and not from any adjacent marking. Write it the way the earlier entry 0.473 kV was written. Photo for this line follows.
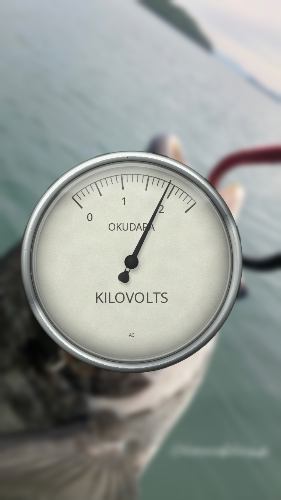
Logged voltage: 1.9 kV
